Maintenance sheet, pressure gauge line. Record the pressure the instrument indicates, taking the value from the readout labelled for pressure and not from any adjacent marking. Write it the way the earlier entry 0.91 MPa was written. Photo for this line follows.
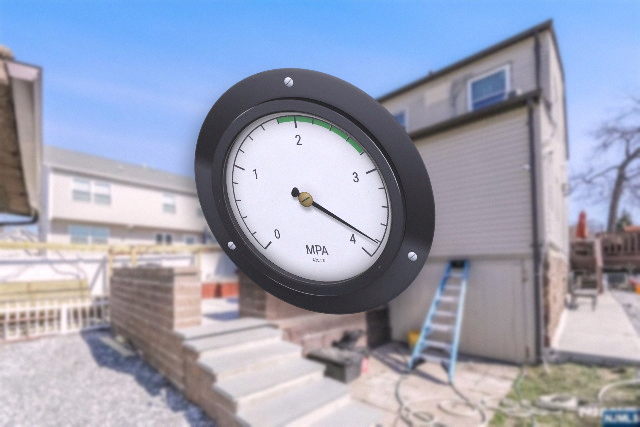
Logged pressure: 3.8 MPa
